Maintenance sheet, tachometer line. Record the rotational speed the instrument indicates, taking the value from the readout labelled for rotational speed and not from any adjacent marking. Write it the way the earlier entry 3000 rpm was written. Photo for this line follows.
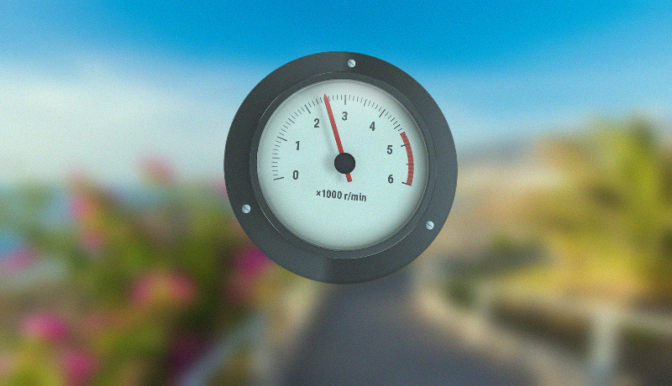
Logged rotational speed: 2500 rpm
